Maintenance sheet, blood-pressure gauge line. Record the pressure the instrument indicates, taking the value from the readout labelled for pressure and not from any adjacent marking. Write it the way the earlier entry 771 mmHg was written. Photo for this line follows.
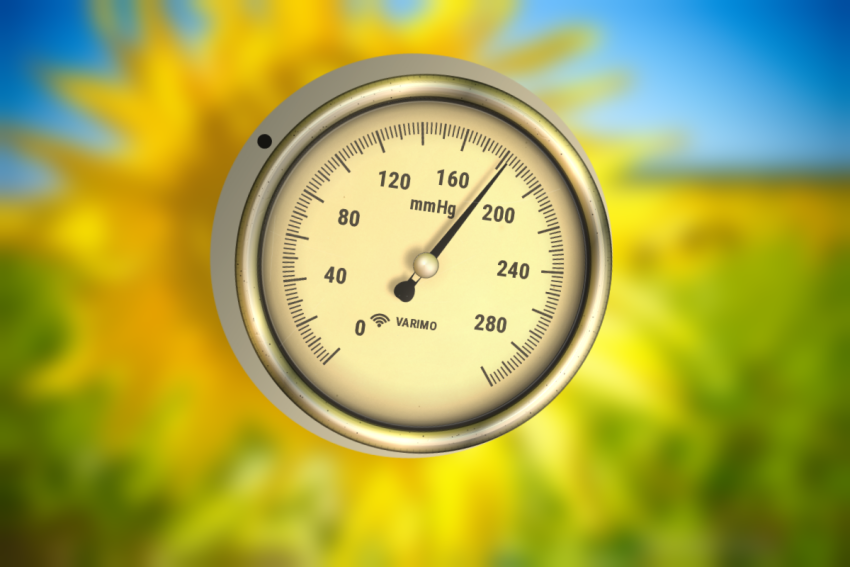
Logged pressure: 182 mmHg
